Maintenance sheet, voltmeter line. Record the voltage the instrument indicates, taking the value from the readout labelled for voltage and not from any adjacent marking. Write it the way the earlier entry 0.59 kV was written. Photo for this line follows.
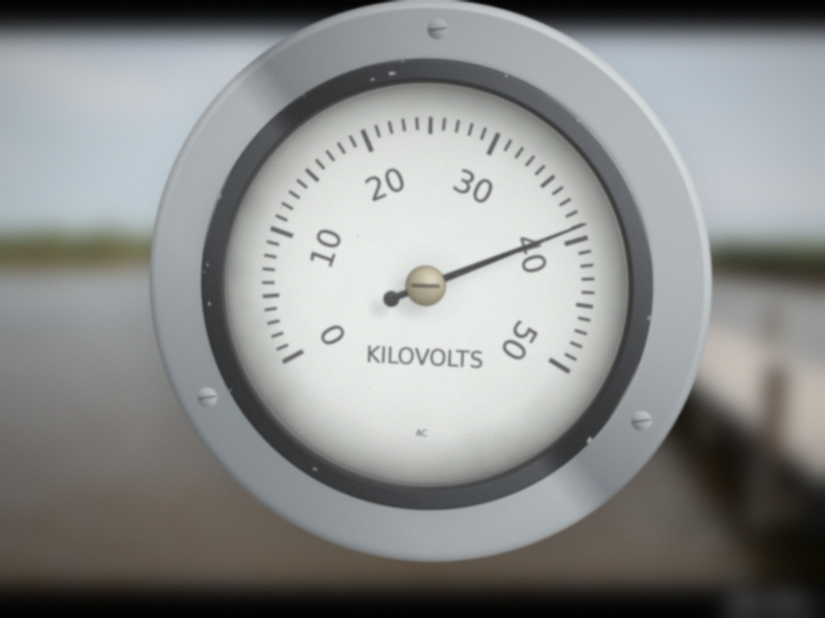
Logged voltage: 39 kV
